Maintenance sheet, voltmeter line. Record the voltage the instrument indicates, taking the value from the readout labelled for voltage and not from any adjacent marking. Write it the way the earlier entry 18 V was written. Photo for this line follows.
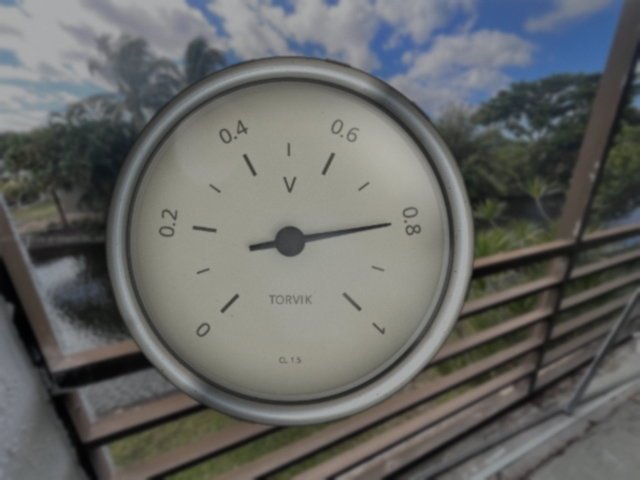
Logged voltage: 0.8 V
